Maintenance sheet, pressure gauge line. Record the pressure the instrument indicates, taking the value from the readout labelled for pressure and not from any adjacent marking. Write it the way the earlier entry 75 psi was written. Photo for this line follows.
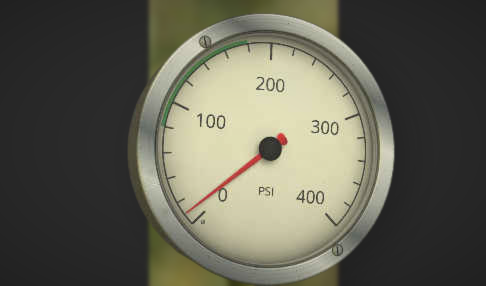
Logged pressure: 10 psi
